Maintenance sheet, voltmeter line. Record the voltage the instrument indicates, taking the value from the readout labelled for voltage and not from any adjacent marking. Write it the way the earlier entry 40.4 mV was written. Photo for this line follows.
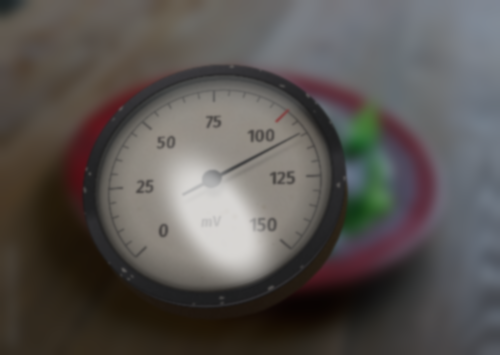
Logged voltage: 110 mV
